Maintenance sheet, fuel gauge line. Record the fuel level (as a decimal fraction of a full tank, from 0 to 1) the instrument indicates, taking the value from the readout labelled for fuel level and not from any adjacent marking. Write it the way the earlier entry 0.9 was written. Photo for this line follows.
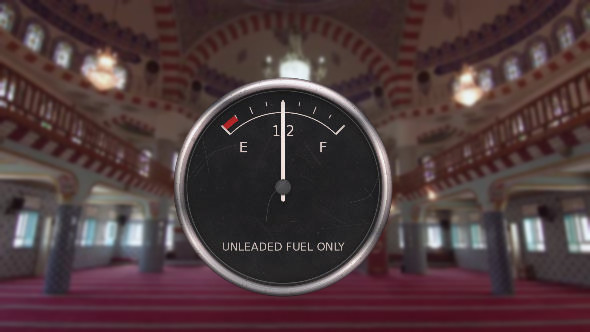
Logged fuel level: 0.5
